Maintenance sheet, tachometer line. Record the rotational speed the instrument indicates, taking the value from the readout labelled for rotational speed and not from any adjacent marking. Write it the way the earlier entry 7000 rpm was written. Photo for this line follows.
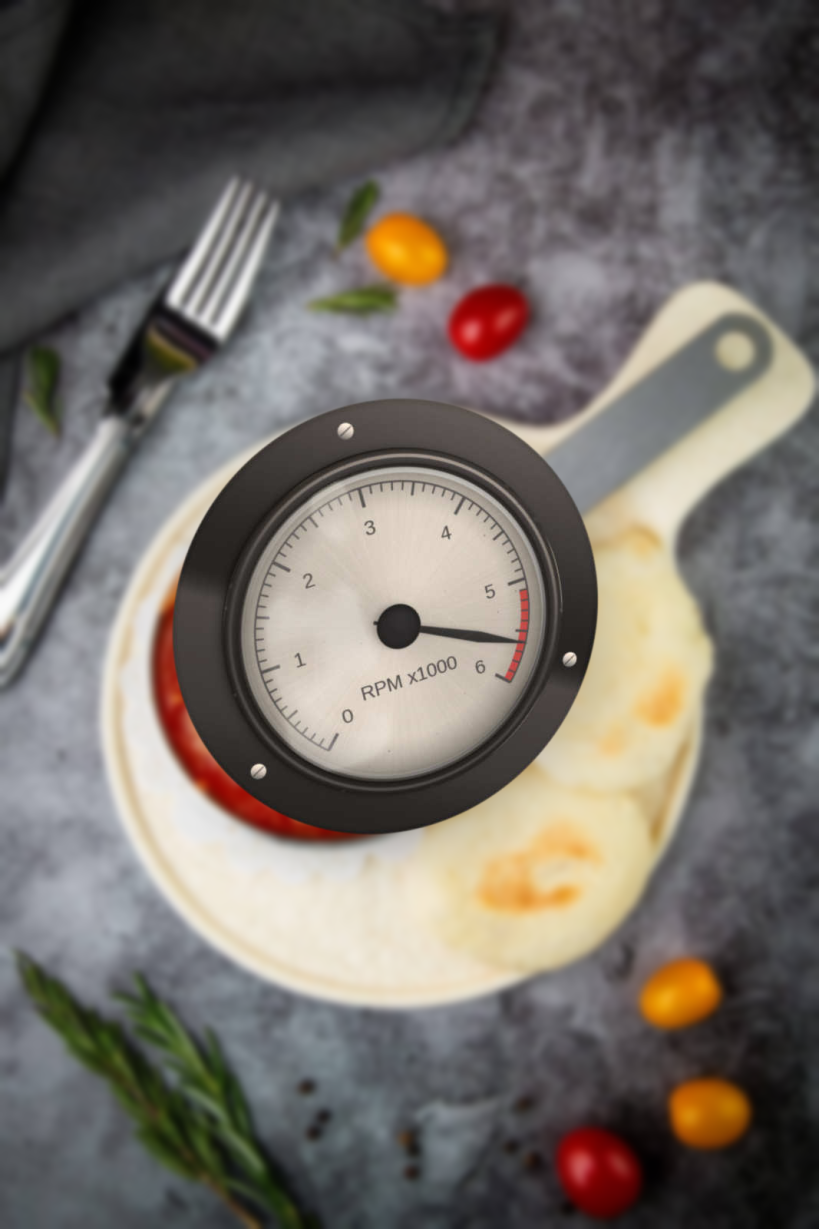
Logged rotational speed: 5600 rpm
